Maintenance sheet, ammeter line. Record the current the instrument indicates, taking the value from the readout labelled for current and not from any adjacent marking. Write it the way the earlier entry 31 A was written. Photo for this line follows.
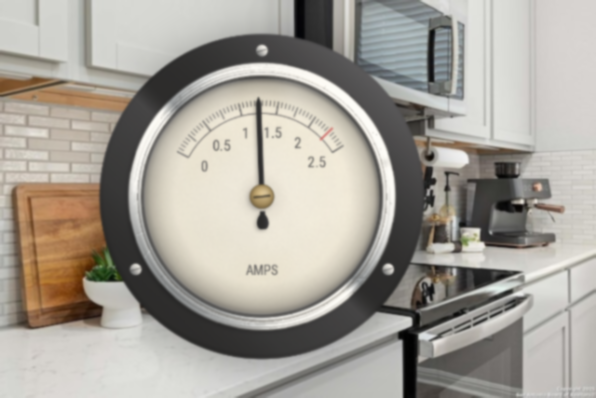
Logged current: 1.25 A
